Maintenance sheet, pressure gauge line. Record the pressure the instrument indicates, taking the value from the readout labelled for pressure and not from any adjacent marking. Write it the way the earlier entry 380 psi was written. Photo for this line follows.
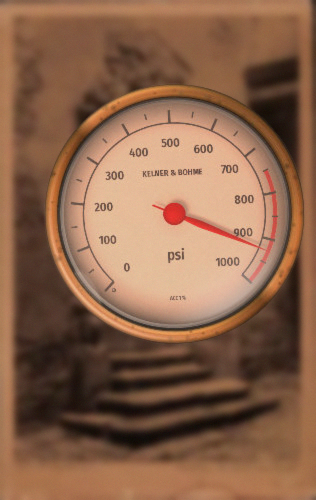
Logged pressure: 925 psi
